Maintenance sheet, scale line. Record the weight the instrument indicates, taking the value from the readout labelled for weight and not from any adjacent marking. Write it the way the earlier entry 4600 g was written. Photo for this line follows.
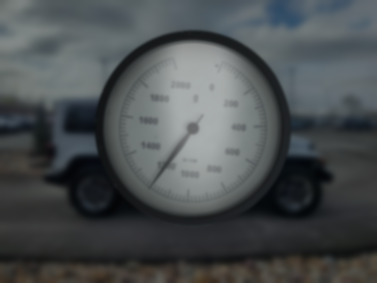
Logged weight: 1200 g
